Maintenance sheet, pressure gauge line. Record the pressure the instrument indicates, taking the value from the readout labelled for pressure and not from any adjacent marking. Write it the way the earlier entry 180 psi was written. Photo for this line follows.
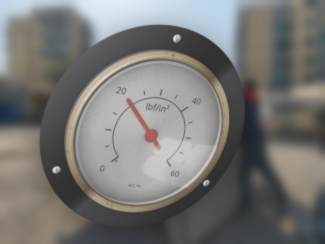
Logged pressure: 20 psi
